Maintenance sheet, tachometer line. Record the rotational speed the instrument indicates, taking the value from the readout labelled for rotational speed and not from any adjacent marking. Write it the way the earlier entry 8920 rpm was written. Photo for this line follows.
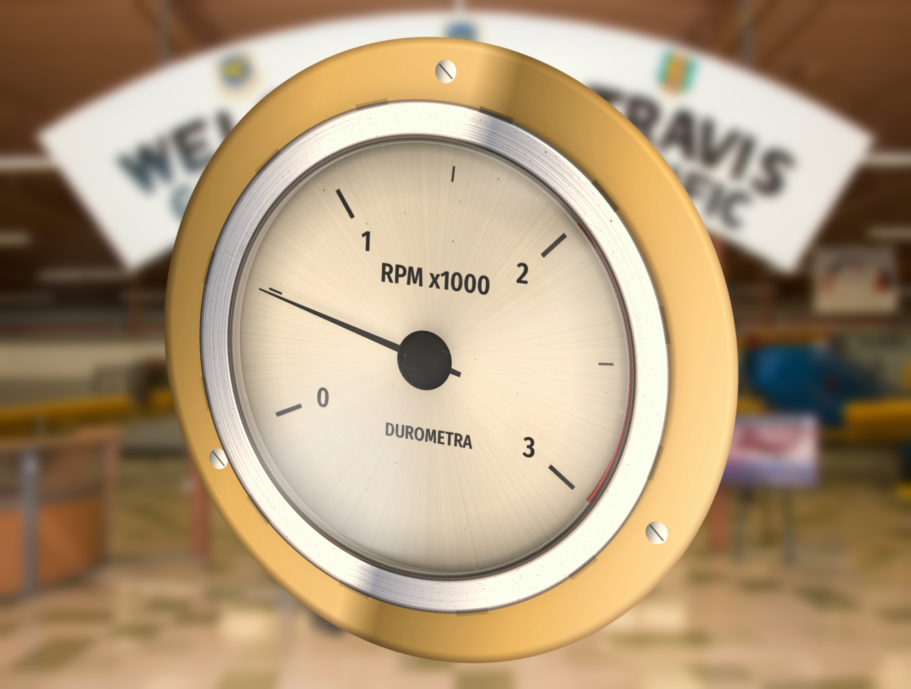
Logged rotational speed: 500 rpm
